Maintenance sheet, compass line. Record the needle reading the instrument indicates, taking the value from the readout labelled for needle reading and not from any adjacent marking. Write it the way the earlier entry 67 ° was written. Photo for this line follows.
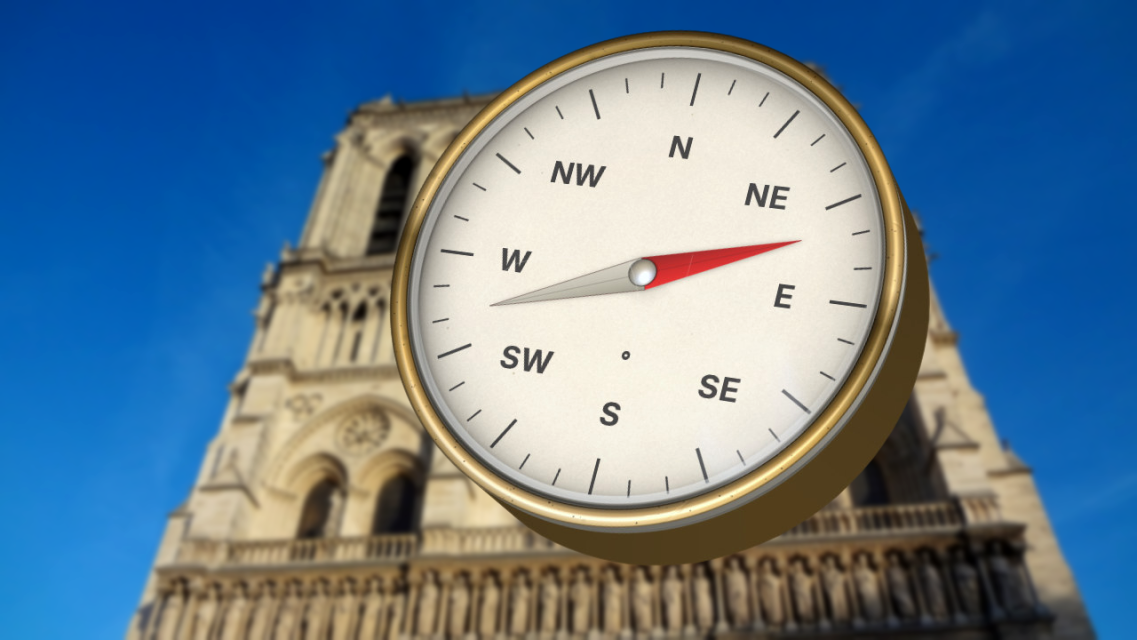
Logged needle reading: 70 °
